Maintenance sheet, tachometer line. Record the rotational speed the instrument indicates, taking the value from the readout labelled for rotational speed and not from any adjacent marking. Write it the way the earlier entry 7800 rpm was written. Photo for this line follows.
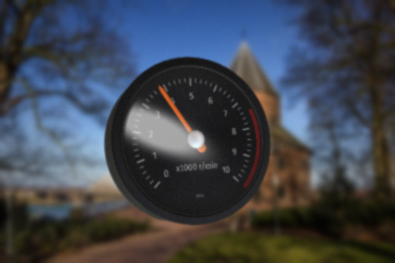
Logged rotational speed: 3800 rpm
